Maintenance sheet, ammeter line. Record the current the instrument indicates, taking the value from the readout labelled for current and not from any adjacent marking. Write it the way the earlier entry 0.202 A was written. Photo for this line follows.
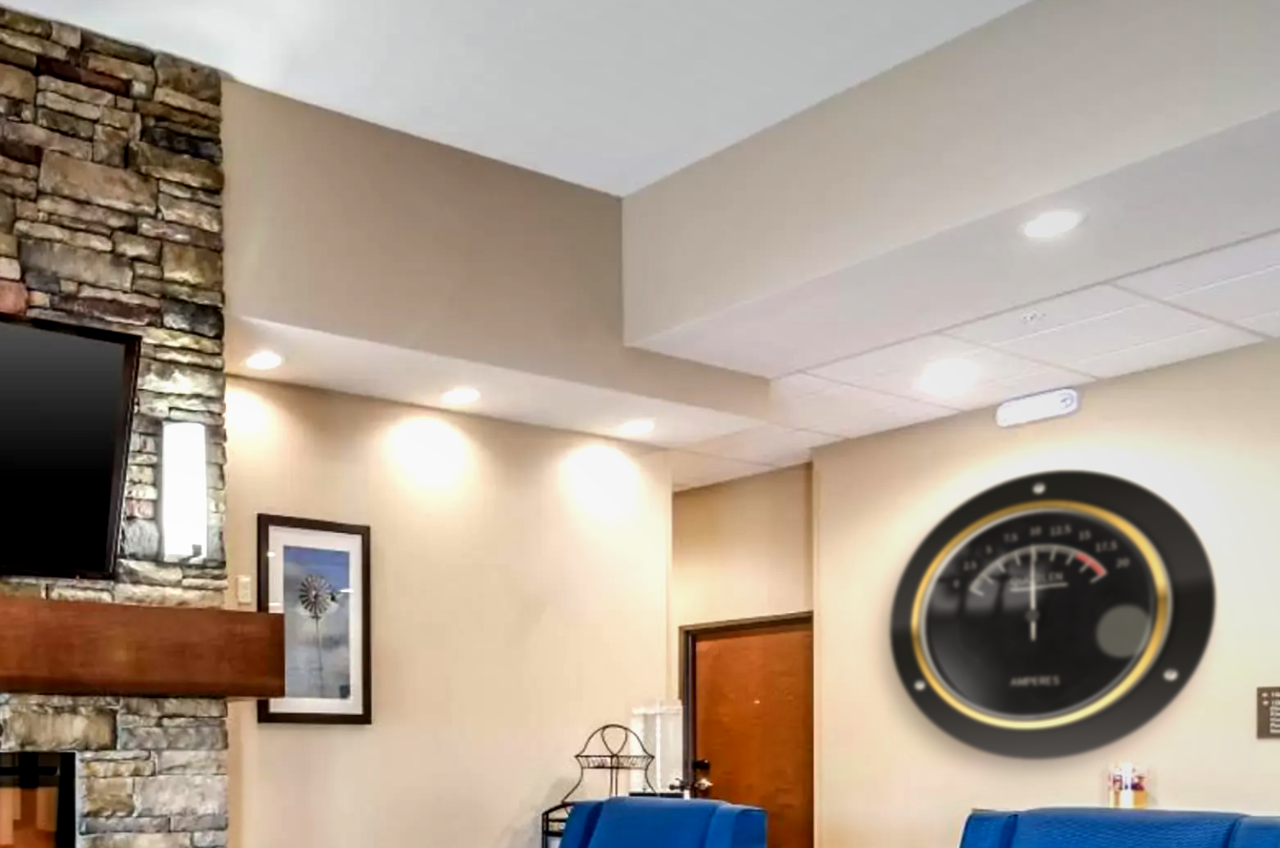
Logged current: 10 A
